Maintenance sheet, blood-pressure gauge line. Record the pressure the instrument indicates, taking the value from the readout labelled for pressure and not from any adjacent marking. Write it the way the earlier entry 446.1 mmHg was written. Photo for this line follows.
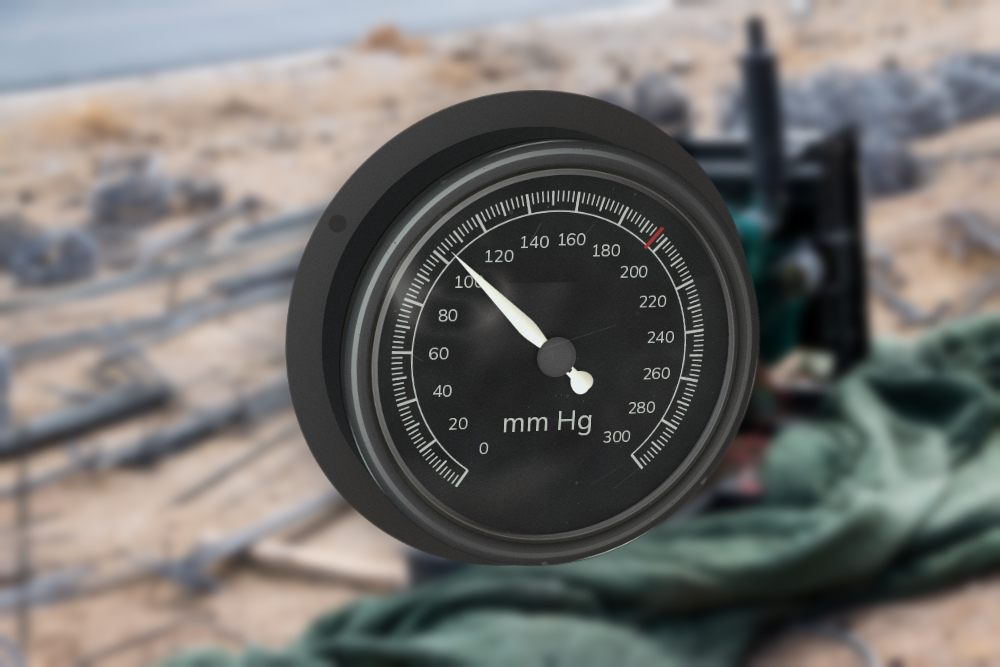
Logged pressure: 104 mmHg
